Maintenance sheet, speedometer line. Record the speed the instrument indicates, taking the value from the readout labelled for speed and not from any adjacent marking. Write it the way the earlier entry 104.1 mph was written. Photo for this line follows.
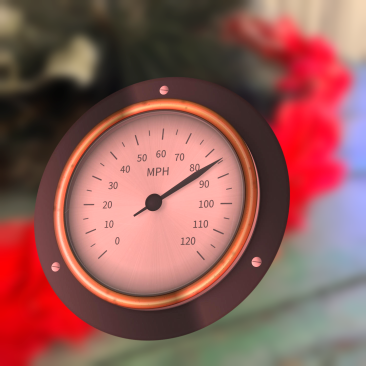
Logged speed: 85 mph
